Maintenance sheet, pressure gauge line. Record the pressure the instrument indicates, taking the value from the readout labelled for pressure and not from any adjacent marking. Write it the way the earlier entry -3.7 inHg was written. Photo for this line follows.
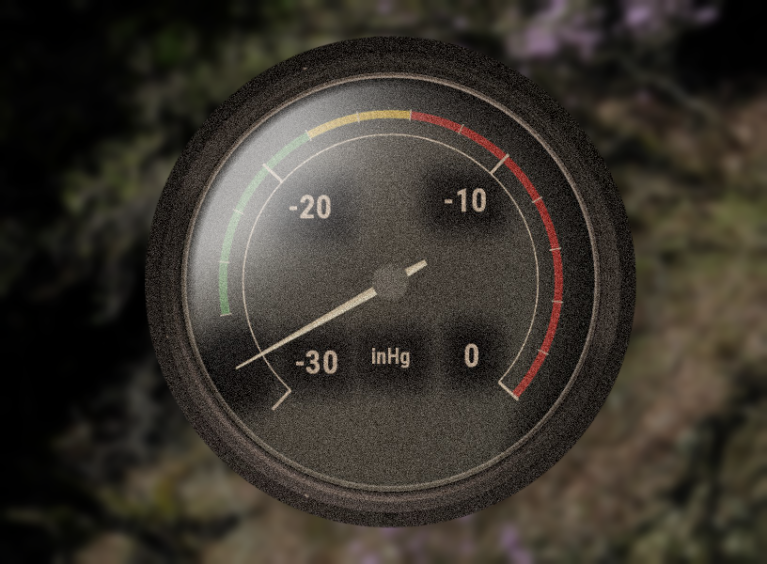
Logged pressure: -28 inHg
